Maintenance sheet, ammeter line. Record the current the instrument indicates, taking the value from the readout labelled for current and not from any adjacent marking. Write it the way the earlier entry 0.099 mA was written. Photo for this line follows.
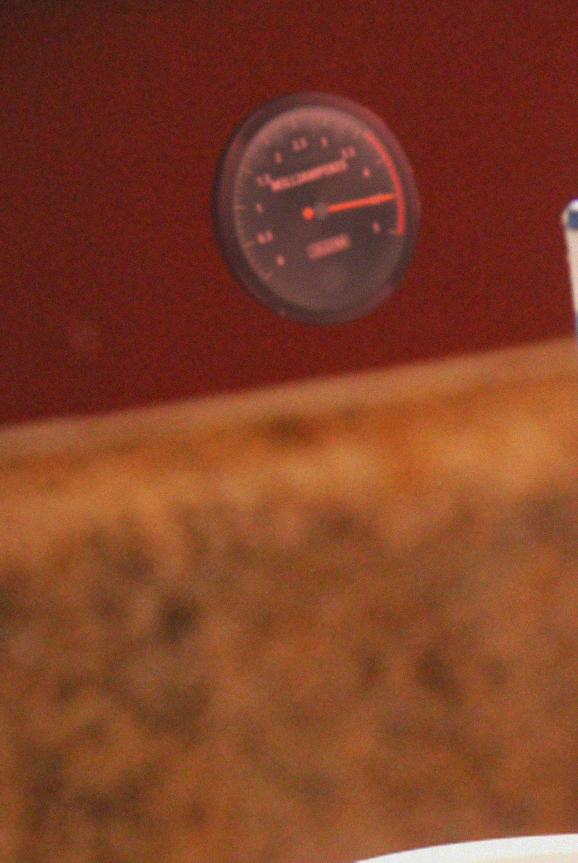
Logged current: 4.5 mA
